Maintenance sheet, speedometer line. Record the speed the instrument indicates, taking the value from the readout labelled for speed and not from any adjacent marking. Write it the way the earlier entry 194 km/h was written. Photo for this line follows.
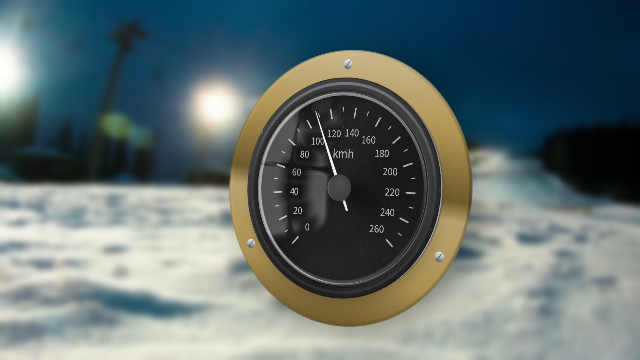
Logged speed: 110 km/h
